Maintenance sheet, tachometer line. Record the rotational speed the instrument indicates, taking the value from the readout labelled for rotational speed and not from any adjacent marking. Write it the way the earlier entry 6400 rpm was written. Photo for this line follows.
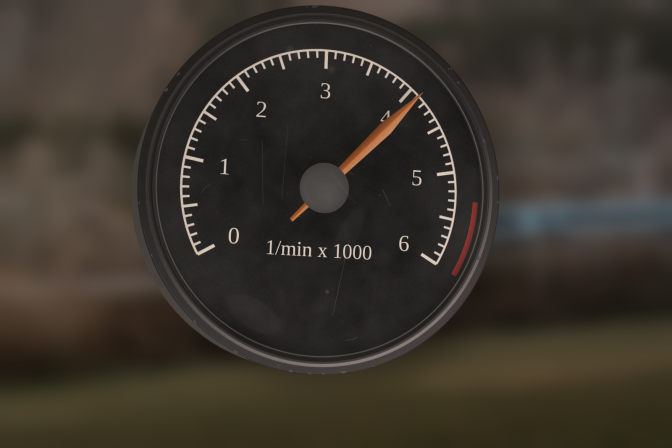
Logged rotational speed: 4100 rpm
